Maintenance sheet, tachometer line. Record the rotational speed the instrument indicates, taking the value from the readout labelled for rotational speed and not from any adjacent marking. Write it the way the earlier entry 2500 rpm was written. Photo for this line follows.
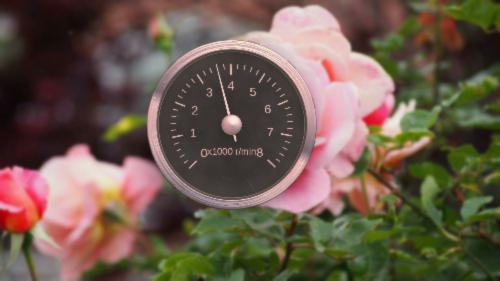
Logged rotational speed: 3600 rpm
